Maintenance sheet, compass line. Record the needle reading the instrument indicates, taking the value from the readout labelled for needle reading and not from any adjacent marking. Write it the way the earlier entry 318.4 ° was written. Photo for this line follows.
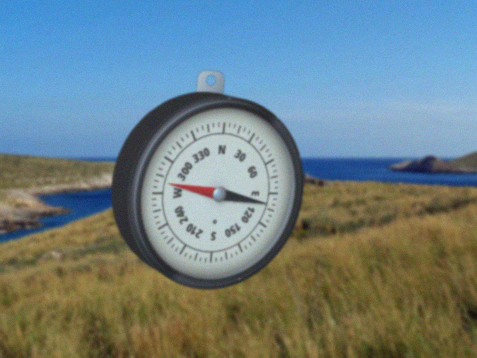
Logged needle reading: 280 °
